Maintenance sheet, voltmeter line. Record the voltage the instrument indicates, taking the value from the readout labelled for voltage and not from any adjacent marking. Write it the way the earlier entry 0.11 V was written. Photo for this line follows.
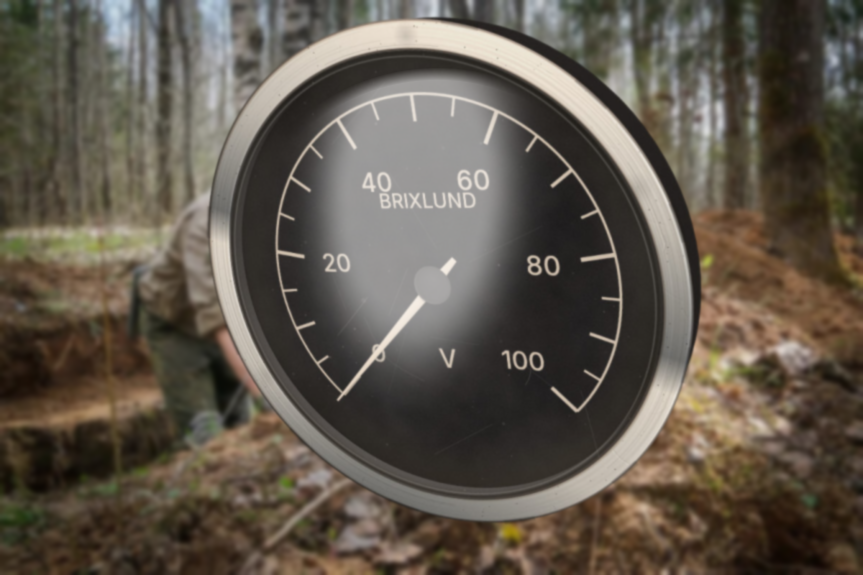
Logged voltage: 0 V
